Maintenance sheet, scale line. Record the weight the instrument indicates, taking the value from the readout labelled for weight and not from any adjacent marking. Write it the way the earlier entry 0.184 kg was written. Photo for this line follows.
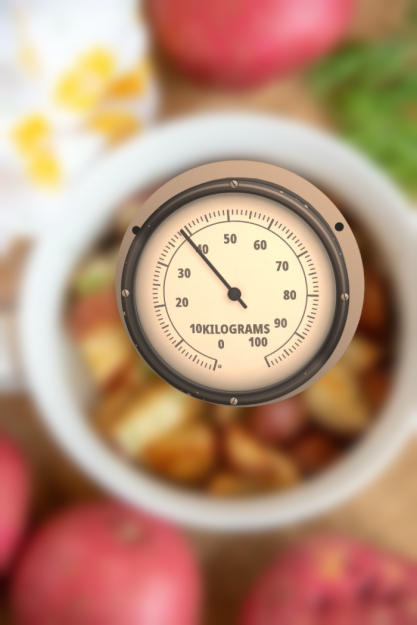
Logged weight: 39 kg
